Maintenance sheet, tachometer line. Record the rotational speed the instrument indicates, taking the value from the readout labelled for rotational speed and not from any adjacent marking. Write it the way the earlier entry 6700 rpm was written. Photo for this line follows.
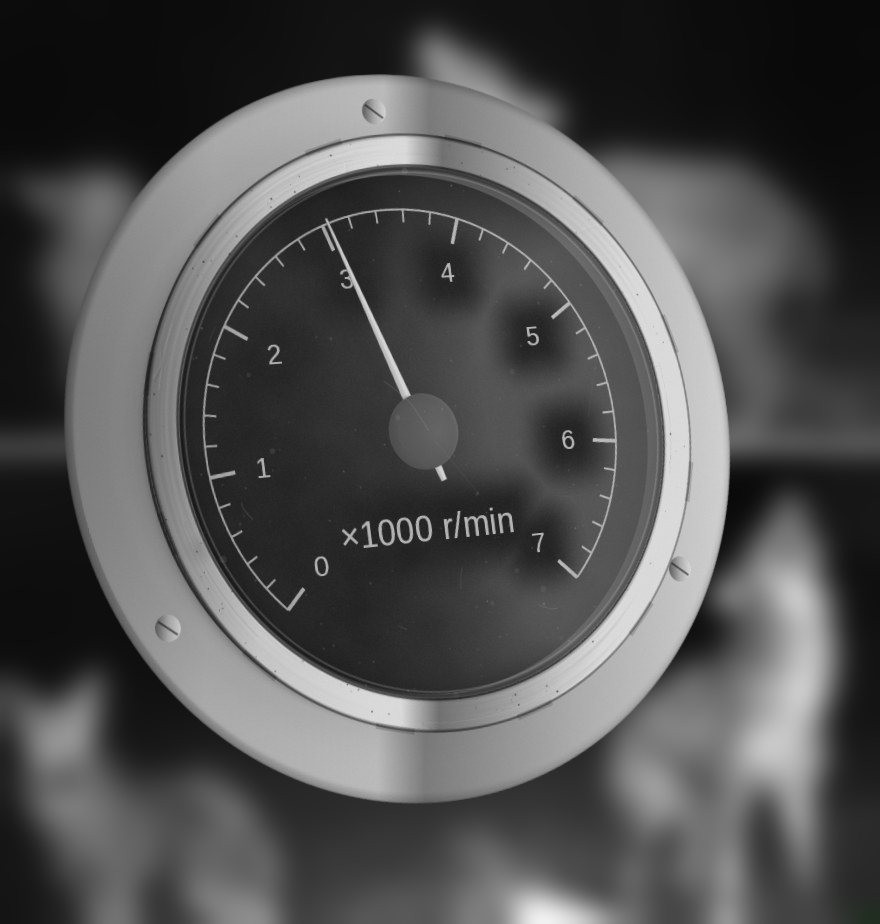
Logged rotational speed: 3000 rpm
